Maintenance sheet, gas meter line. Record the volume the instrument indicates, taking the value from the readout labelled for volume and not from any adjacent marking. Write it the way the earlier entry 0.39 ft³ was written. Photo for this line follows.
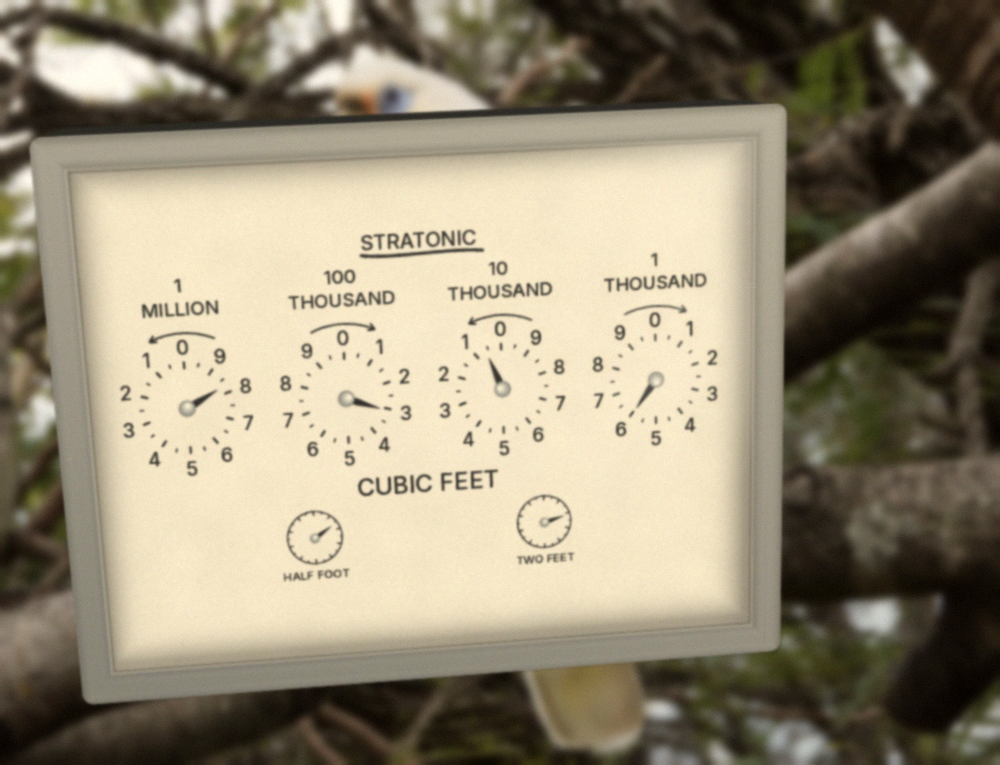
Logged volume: 830600 ft³
